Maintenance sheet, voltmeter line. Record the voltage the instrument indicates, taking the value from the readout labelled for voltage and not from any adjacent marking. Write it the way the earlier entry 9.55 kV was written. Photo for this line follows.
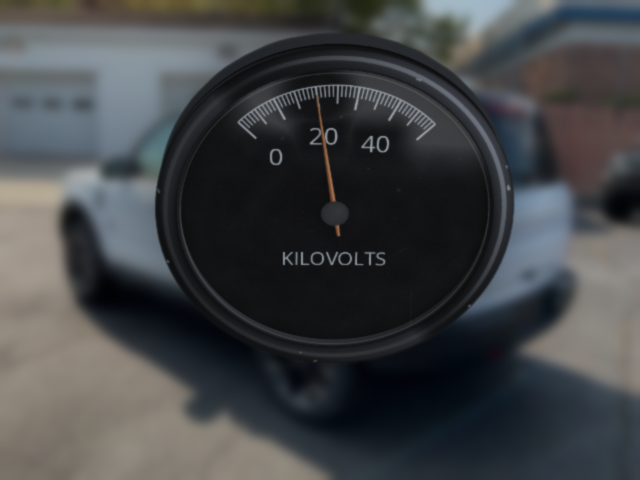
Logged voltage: 20 kV
